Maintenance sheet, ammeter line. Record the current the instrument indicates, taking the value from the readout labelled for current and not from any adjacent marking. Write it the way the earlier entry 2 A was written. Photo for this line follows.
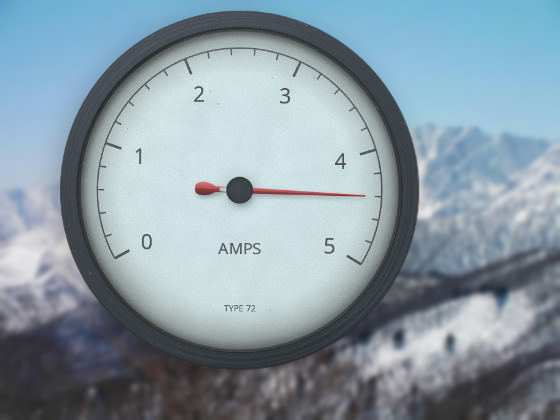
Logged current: 4.4 A
